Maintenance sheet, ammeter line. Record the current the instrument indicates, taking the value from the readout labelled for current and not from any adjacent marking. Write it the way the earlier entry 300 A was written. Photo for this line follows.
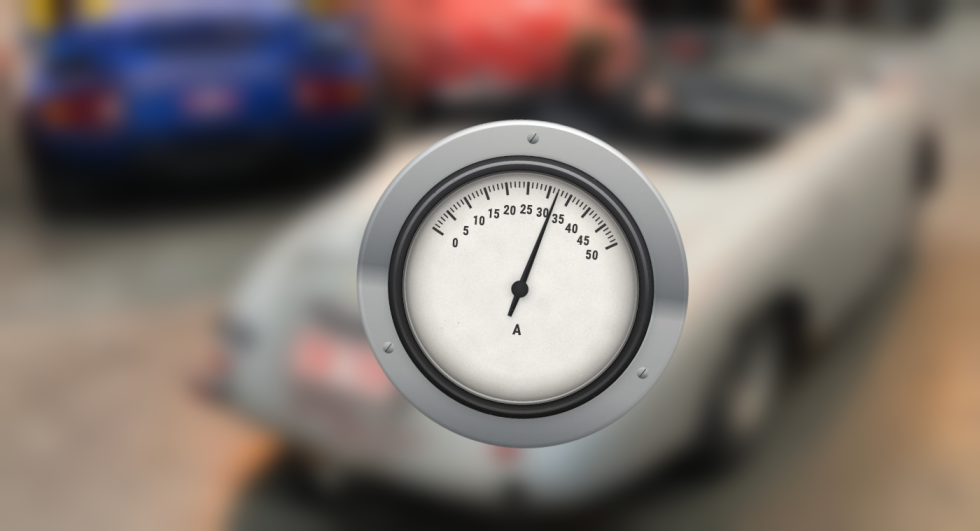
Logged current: 32 A
